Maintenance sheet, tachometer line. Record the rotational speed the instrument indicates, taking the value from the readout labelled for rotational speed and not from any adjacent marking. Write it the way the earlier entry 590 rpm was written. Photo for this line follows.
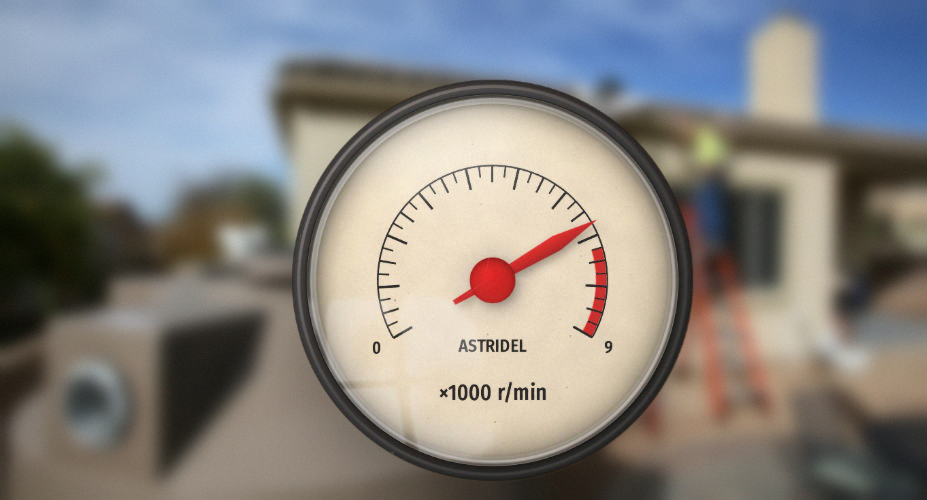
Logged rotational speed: 6750 rpm
